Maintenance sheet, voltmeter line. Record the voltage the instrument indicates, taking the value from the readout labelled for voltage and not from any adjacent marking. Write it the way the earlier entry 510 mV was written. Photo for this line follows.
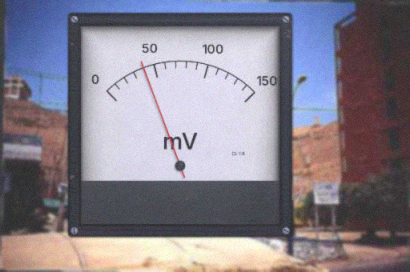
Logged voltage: 40 mV
